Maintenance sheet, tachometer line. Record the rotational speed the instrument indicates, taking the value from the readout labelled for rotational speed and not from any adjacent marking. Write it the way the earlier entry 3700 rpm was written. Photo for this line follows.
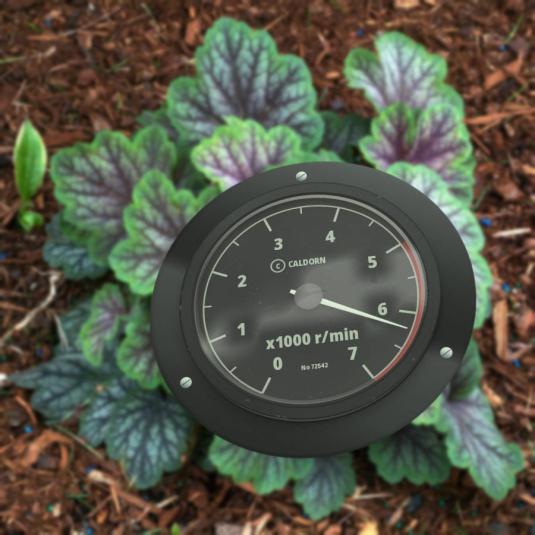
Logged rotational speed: 6250 rpm
